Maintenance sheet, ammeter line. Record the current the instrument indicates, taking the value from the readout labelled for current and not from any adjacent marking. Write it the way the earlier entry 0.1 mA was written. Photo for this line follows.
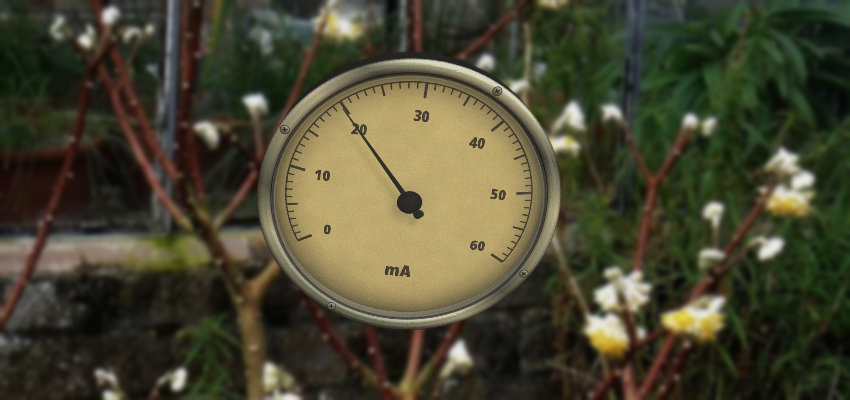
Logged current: 20 mA
